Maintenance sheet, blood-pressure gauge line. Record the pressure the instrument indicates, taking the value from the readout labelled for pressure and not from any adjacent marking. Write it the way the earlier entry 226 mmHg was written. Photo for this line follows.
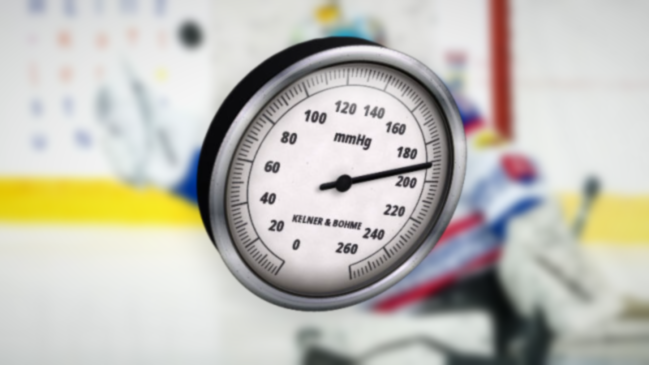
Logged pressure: 190 mmHg
